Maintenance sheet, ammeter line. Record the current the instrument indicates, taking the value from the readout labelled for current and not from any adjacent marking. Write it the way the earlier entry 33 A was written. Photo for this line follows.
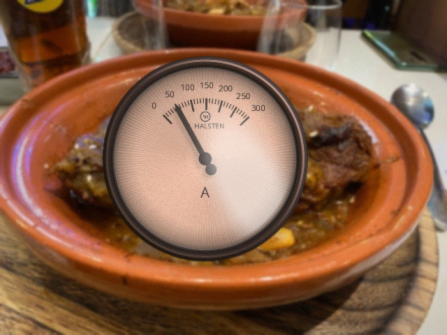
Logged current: 50 A
